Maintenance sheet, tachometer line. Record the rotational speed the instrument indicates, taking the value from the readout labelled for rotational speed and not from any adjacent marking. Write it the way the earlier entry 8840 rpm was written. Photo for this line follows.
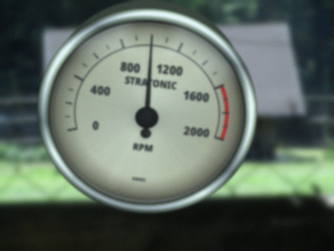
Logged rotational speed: 1000 rpm
